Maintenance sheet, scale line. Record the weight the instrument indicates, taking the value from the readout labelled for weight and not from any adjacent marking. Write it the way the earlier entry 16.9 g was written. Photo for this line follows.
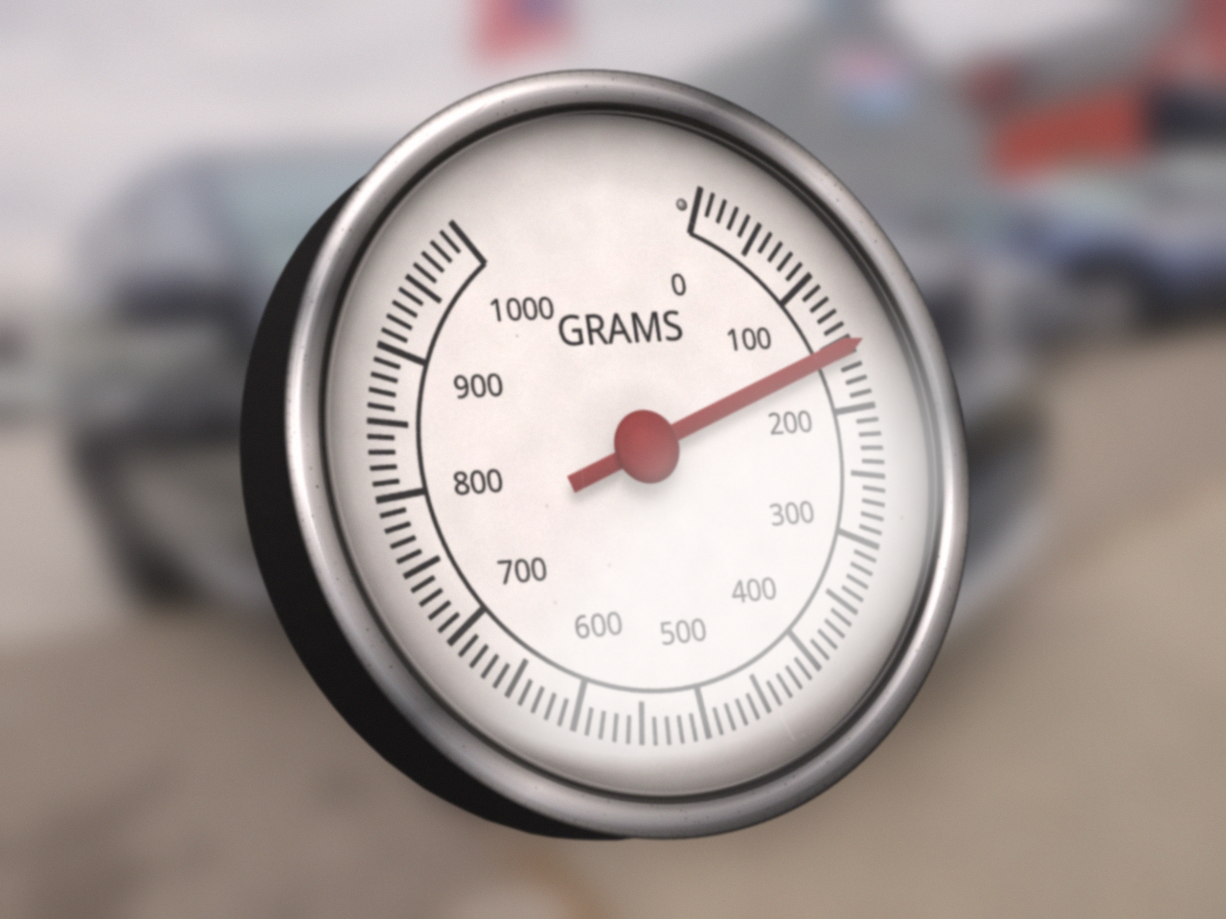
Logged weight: 155 g
